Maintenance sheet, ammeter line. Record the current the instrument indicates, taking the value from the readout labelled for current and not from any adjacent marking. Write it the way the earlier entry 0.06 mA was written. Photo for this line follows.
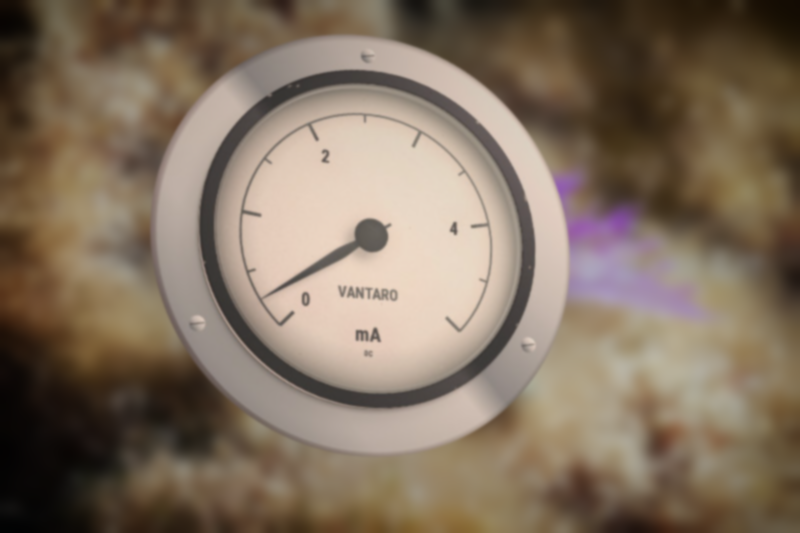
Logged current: 0.25 mA
